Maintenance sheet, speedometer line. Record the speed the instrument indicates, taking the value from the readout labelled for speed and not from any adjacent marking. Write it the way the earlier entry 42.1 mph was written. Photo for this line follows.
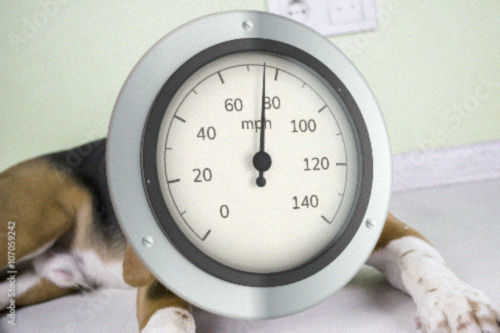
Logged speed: 75 mph
